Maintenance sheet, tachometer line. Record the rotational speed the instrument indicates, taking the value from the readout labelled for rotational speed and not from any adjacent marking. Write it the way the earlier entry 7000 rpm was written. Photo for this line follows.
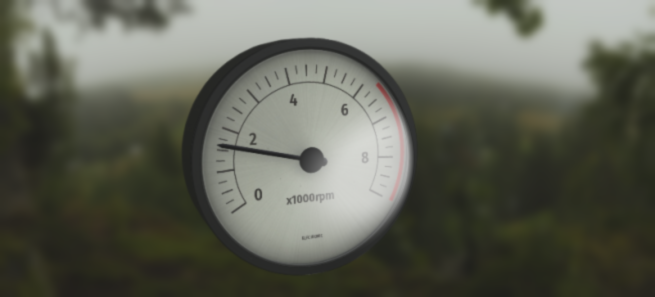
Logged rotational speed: 1625 rpm
